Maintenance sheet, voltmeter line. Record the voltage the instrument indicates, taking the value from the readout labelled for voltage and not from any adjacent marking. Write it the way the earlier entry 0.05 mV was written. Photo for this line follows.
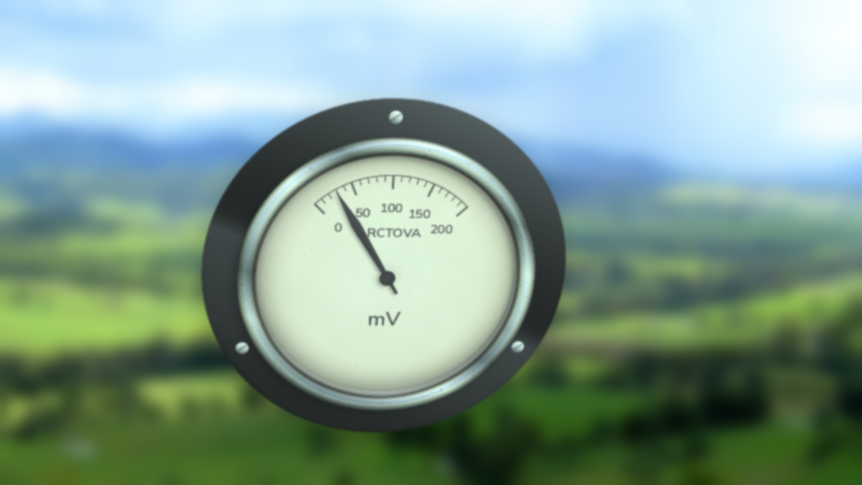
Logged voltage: 30 mV
